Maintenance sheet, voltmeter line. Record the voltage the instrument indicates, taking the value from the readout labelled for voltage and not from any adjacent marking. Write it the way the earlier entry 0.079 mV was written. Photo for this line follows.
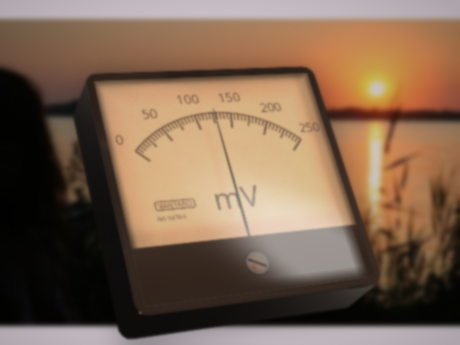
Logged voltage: 125 mV
